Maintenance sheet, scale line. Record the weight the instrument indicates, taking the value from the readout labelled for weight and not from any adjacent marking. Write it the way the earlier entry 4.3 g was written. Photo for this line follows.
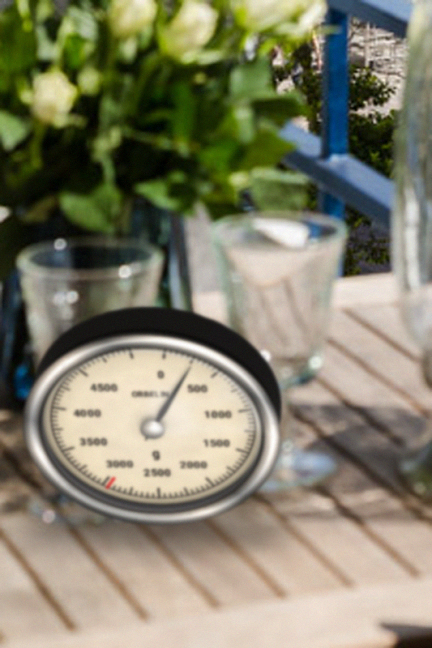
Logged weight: 250 g
